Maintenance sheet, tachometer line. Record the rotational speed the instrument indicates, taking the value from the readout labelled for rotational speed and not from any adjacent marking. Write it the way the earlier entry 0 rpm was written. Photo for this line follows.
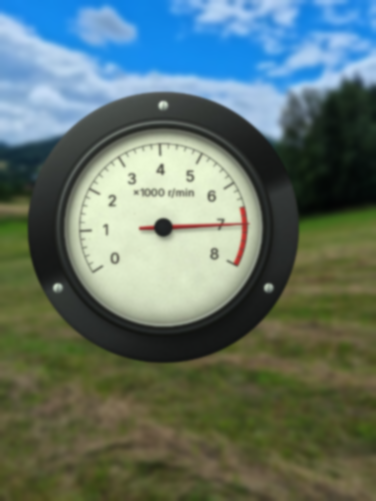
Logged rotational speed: 7000 rpm
